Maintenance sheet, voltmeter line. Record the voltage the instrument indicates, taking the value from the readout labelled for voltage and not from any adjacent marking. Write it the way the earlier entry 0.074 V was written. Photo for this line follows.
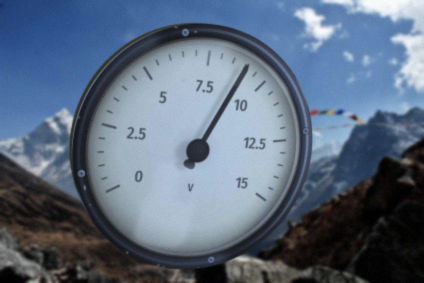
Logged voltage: 9 V
